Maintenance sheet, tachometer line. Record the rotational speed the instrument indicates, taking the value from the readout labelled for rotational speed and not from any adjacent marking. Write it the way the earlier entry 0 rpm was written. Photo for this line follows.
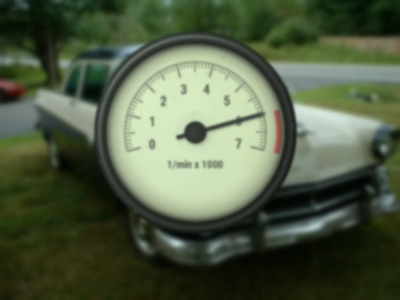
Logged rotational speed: 6000 rpm
